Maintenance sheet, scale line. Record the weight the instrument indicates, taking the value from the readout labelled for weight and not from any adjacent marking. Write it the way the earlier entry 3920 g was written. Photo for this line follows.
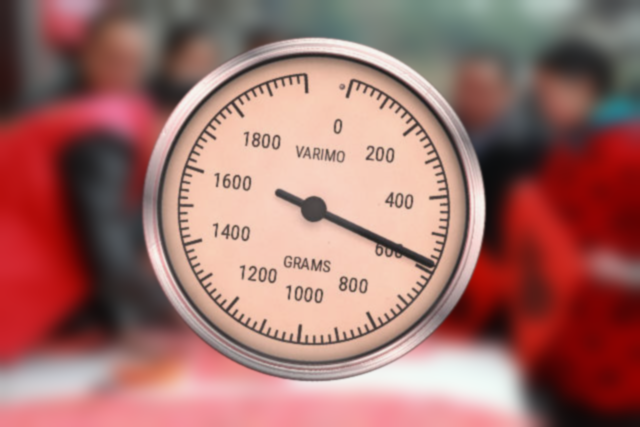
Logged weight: 580 g
